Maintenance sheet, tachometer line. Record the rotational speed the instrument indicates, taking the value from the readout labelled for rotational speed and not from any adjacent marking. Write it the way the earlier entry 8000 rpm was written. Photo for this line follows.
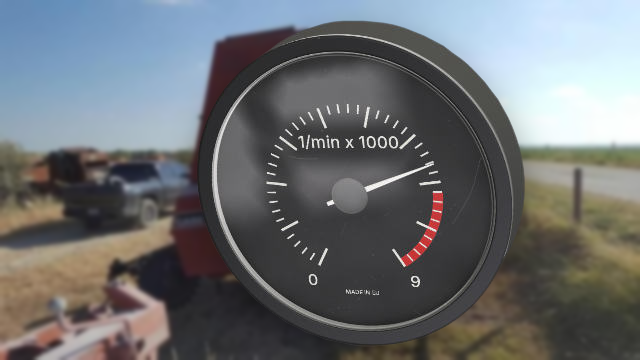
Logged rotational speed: 6600 rpm
